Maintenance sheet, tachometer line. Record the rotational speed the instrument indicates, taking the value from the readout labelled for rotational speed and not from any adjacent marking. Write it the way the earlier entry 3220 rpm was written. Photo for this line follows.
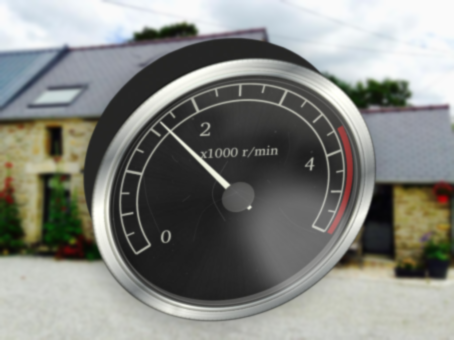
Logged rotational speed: 1625 rpm
